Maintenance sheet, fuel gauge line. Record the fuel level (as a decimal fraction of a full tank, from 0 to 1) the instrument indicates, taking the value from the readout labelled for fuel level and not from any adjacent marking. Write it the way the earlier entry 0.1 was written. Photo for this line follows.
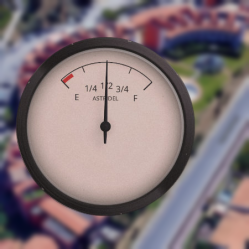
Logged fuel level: 0.5
